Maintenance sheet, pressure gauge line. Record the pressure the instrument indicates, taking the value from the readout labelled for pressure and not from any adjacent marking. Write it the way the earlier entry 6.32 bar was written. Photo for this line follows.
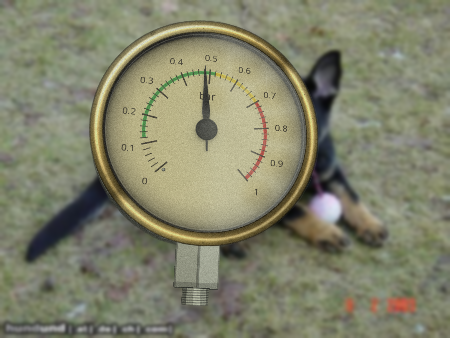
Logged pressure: 0.48 bar
